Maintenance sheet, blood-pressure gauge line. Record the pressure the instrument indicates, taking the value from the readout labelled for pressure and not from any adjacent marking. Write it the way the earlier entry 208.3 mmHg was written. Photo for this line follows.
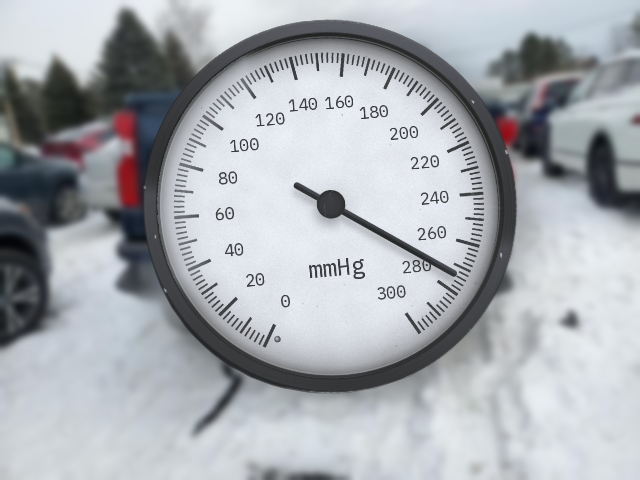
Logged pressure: 274 mmHg
